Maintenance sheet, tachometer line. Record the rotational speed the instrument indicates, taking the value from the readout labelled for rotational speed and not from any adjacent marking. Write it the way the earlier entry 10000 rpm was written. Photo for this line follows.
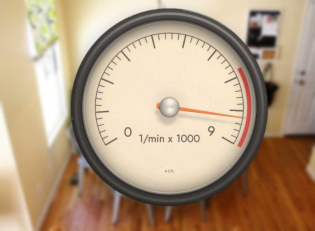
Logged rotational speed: 8200 rpm
